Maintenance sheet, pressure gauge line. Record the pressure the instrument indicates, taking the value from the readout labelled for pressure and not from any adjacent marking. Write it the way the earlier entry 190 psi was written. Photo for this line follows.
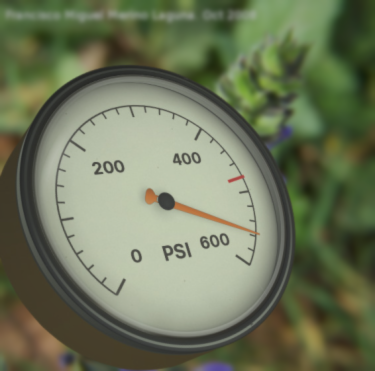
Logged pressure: 560 psi
